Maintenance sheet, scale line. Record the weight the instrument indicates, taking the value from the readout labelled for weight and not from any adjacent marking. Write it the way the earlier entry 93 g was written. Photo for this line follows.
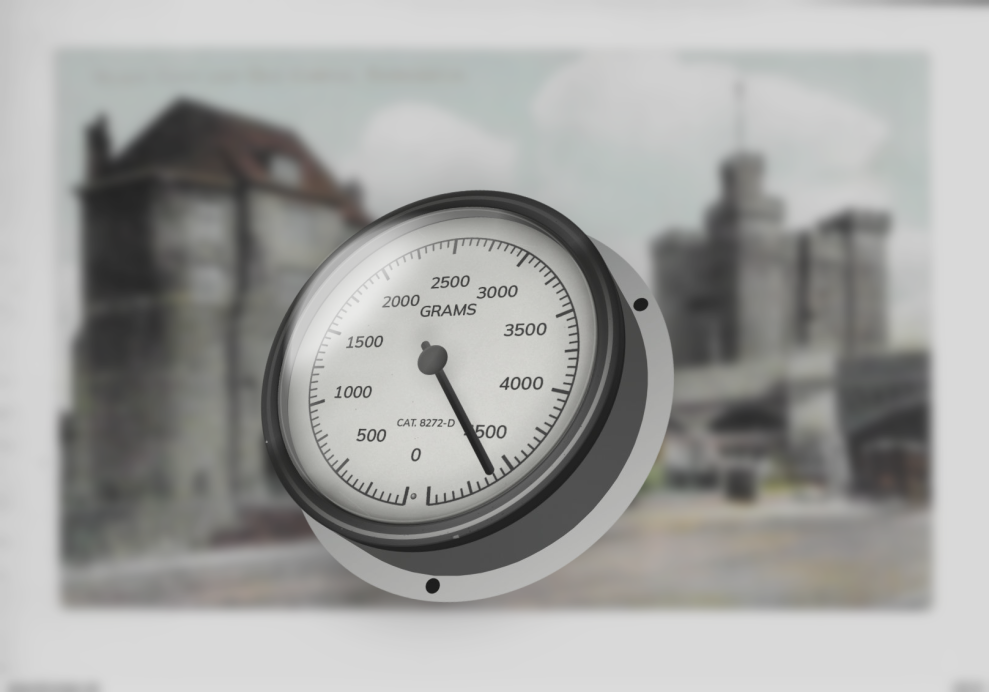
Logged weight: 4600 g
